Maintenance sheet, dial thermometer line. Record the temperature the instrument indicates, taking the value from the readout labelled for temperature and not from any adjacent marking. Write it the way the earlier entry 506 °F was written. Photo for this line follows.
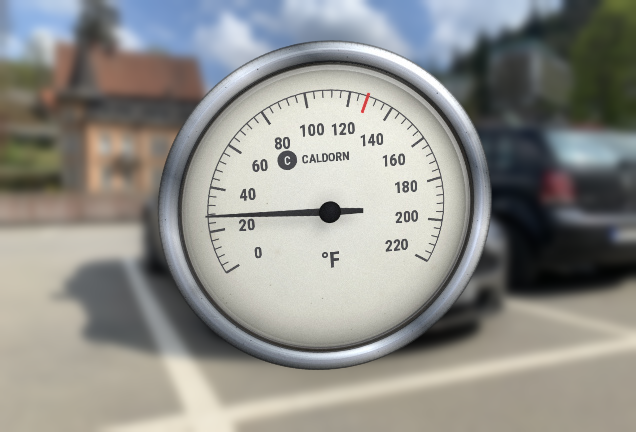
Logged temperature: 28 °F
